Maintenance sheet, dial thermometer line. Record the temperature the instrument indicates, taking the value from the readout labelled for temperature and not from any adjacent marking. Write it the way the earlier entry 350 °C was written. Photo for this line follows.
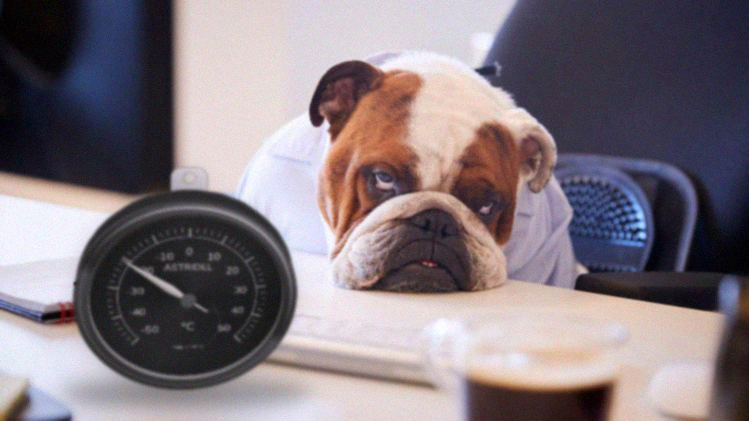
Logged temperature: -20 °C
